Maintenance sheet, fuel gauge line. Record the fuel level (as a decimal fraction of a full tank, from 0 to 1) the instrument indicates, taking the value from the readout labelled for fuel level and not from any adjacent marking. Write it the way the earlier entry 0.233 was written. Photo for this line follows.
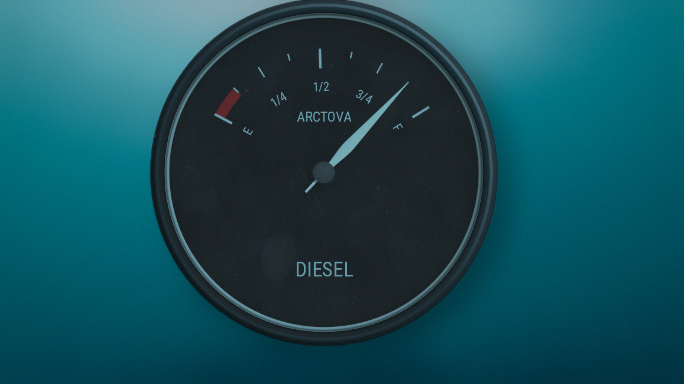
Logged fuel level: 0.875
